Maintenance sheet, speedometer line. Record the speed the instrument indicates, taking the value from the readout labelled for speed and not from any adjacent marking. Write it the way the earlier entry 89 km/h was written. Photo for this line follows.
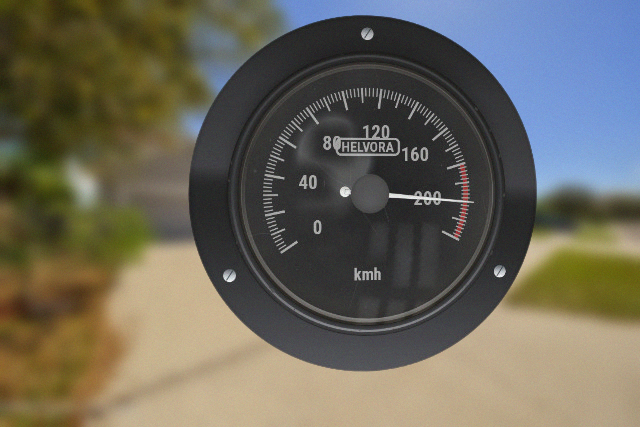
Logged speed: 200 km/h
